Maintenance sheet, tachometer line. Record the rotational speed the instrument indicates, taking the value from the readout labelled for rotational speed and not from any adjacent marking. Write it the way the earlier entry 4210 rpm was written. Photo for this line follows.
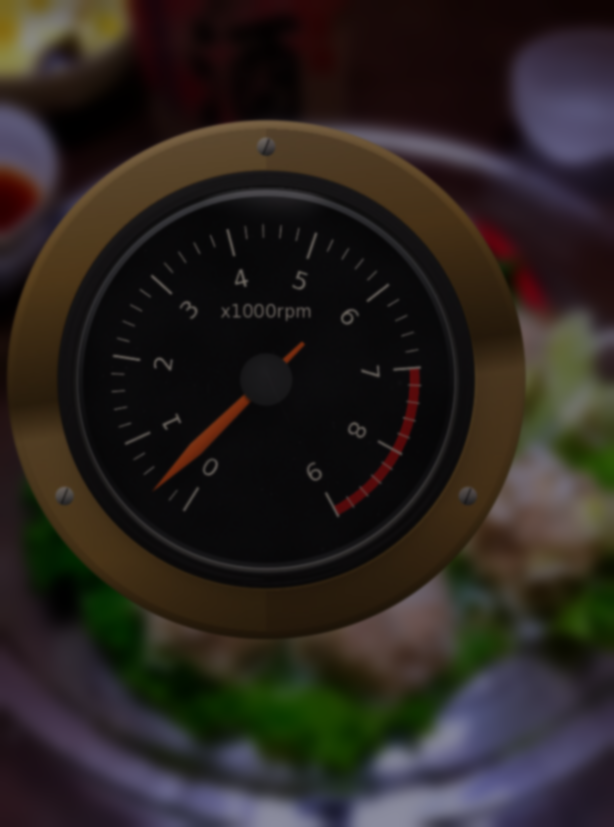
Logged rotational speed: 400 rpm
